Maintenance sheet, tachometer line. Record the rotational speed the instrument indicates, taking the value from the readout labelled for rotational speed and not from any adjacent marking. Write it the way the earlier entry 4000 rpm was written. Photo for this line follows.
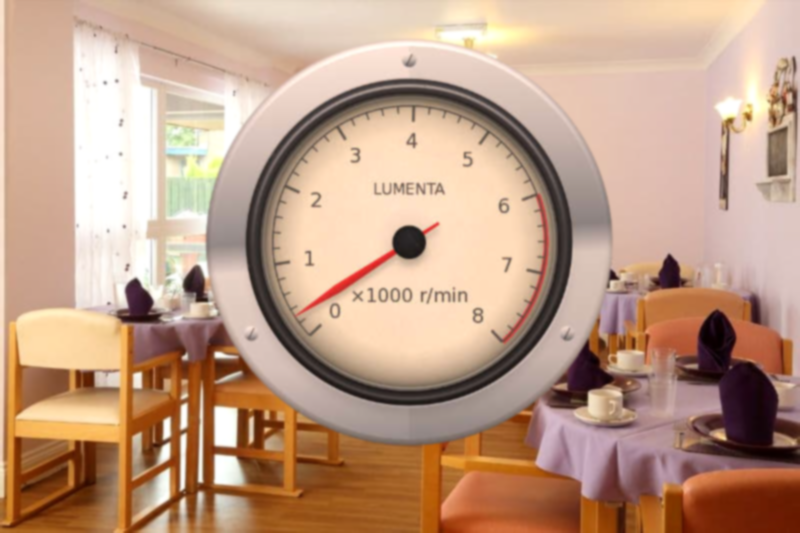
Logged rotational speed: 300 rpm
